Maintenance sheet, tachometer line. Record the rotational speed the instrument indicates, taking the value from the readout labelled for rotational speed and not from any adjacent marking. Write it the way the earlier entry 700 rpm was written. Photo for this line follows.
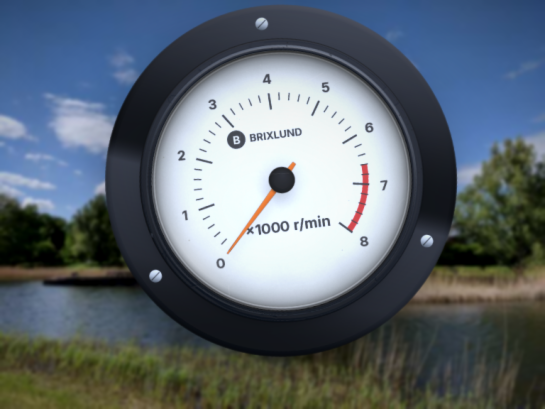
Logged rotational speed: 0 rpm
